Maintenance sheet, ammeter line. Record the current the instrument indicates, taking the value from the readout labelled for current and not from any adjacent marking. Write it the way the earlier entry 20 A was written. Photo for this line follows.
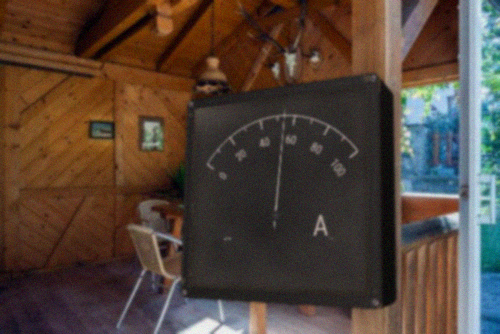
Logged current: 55 A
